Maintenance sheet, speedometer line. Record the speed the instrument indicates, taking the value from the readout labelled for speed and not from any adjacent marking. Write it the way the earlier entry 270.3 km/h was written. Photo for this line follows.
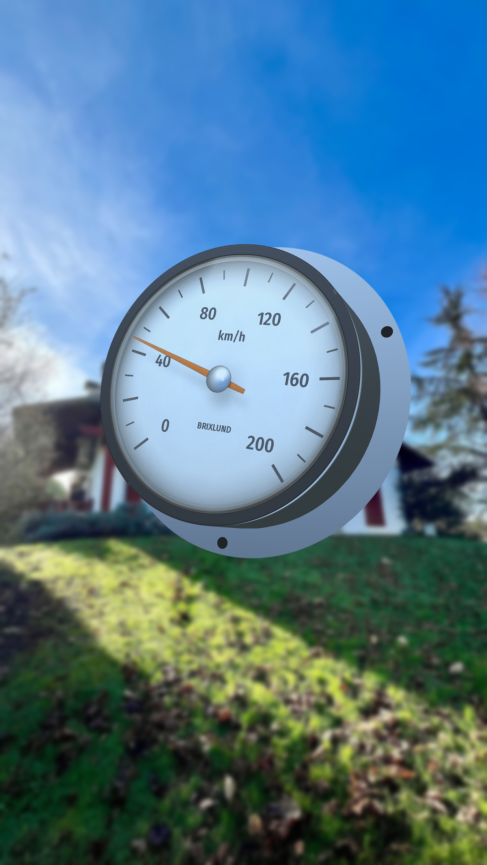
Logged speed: 45 km/h
